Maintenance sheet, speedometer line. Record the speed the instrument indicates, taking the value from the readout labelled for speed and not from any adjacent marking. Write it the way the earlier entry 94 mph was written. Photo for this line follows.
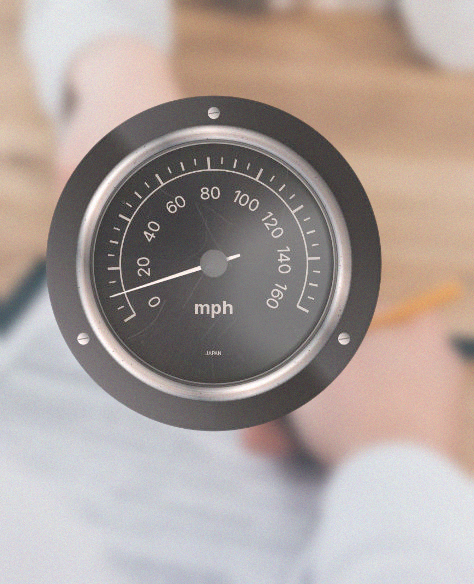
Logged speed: 10 mph
